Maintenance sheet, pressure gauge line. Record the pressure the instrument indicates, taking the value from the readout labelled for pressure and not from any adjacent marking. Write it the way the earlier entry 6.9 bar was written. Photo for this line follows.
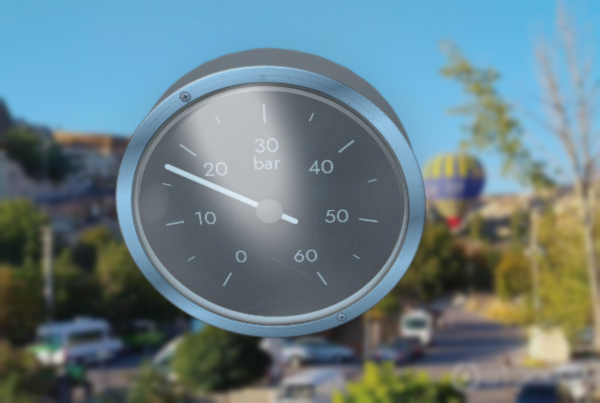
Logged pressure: 17.5 bar
